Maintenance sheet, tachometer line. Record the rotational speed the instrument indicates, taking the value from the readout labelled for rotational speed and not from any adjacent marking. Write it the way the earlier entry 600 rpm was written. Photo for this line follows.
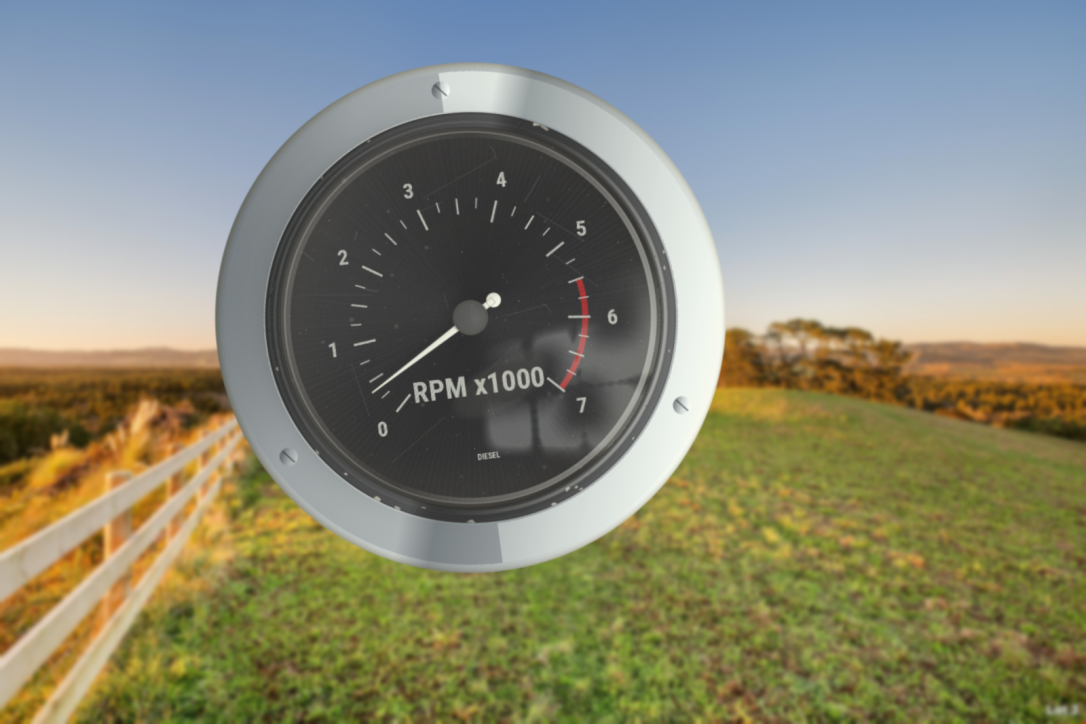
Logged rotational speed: 375 rpm
